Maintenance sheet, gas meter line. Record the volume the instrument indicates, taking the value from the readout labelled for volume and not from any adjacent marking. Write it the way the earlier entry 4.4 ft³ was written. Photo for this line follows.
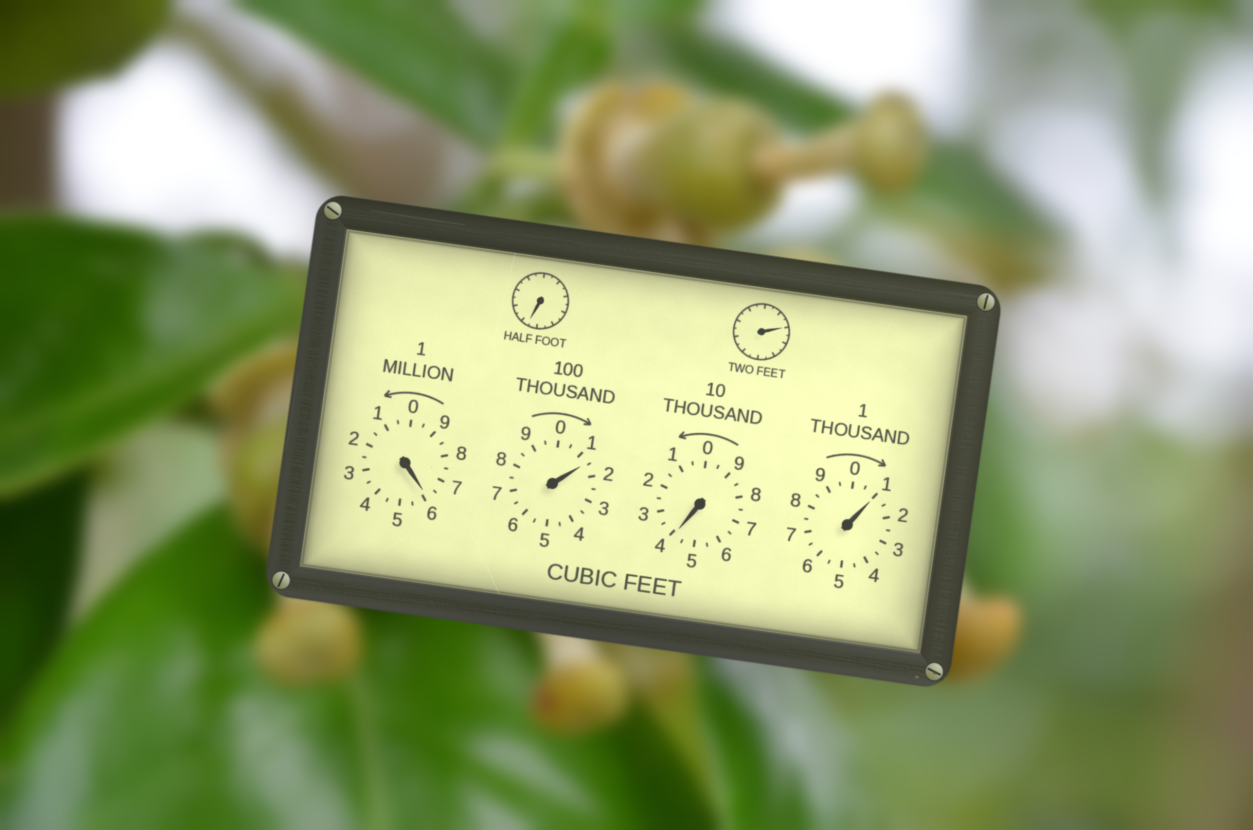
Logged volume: 614100 ft³
